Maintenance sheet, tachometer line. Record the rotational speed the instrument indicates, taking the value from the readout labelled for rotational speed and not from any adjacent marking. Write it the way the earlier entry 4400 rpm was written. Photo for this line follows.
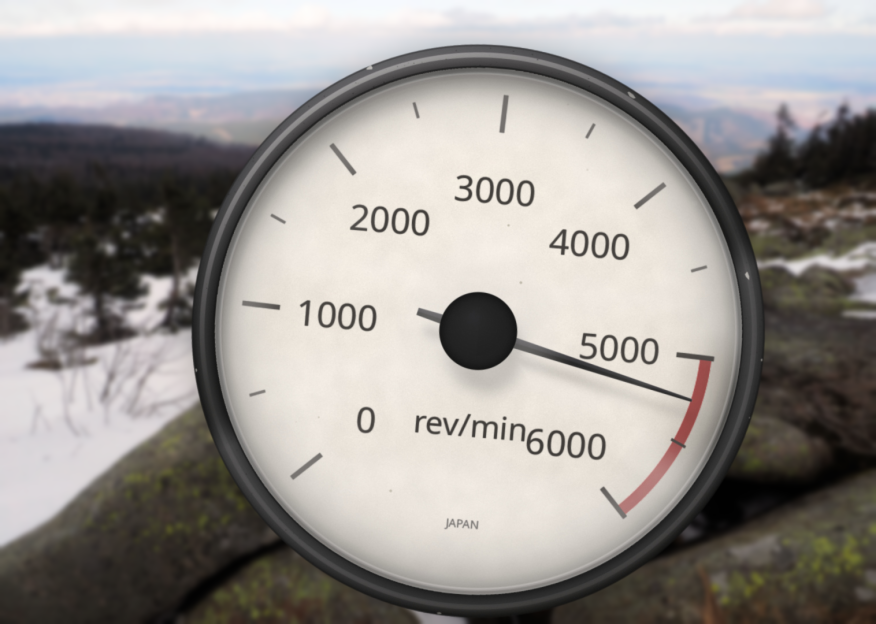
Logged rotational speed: 5250 rpm
